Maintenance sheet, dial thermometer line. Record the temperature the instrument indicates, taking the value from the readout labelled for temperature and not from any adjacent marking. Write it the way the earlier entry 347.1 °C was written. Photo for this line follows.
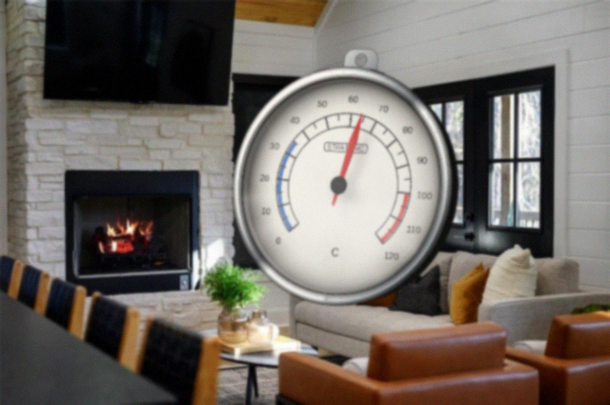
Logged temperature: 65 °C
